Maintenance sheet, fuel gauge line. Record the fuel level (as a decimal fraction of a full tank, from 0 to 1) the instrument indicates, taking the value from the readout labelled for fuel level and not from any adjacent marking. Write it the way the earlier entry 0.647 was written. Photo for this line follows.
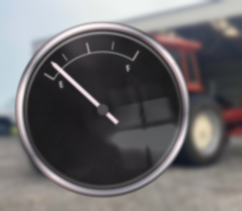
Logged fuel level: 0.125
